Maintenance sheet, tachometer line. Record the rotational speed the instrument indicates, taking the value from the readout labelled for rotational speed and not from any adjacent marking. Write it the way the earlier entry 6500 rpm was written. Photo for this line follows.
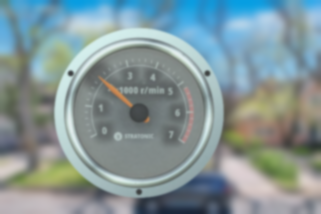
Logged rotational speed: 2000 rpm
